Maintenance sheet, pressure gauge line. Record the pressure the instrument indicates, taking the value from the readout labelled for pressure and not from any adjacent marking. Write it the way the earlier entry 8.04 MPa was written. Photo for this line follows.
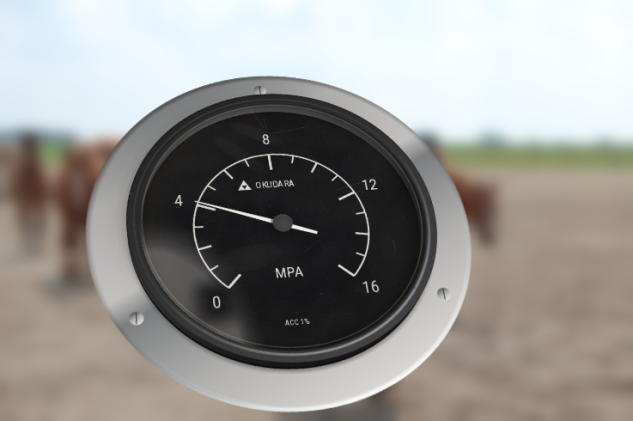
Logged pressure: 4 MPa
